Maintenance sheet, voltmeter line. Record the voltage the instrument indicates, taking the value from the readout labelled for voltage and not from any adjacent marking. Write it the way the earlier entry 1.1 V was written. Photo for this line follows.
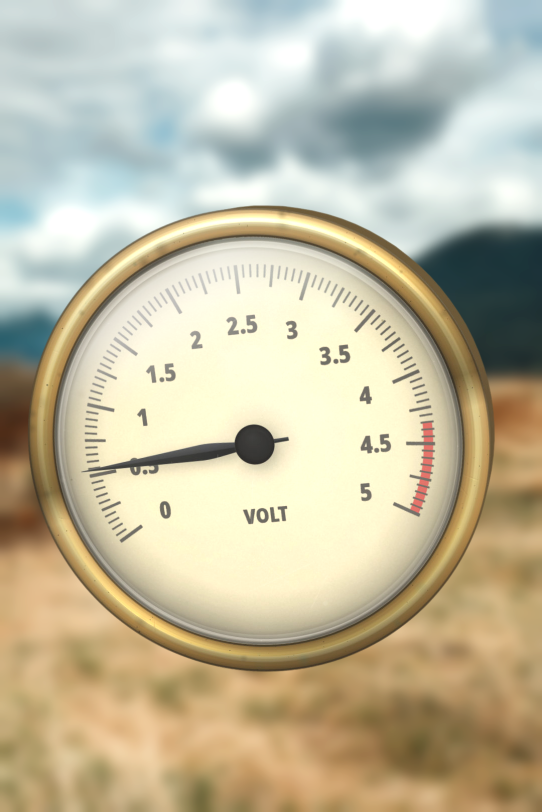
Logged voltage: 0.55 V
